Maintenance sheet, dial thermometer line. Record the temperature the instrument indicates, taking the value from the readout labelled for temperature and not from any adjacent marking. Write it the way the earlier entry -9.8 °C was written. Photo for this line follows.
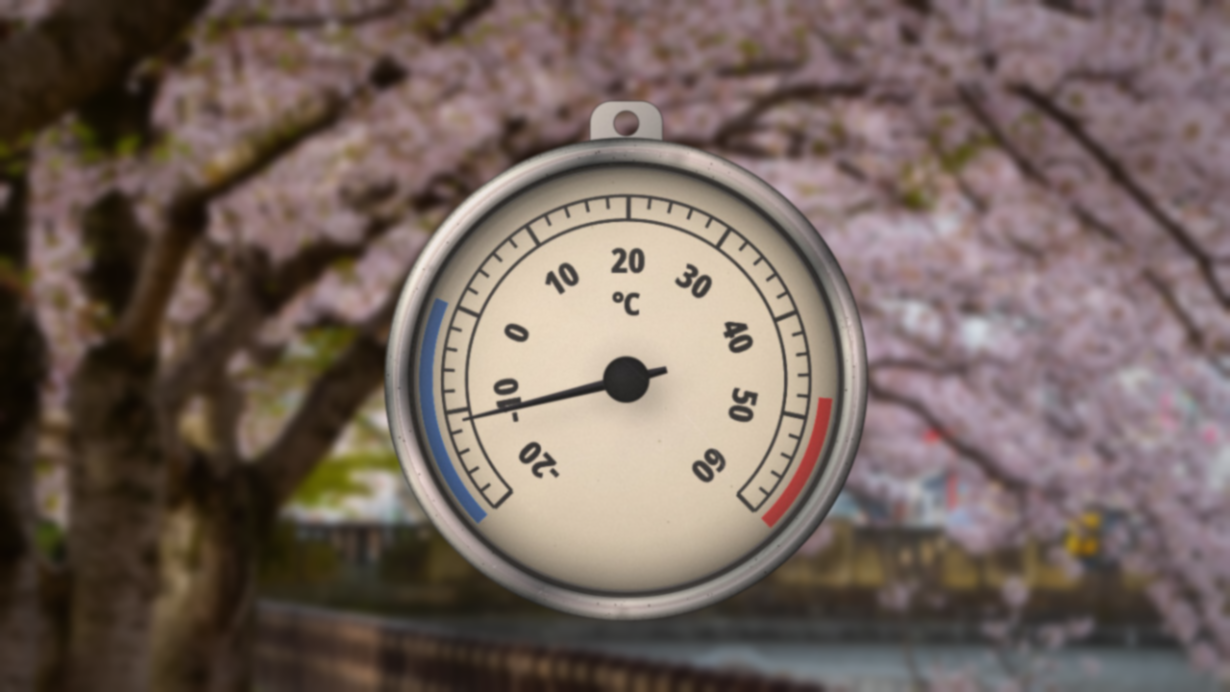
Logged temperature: -11 °C
